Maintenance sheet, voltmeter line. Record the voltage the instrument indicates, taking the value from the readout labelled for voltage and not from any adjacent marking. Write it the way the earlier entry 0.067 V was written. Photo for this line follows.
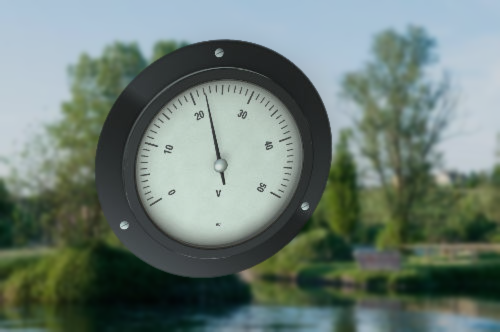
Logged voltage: 22 V
